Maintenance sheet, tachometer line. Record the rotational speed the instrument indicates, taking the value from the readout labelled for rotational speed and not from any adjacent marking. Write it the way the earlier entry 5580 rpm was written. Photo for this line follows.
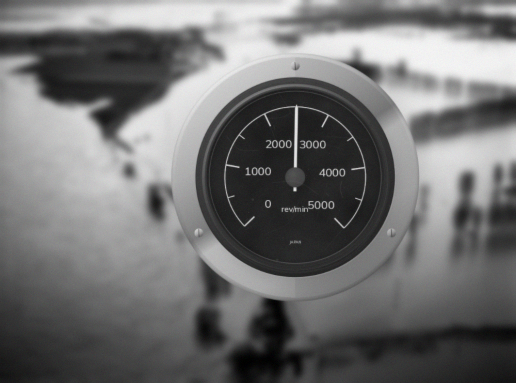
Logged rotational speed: 2500 rpm
